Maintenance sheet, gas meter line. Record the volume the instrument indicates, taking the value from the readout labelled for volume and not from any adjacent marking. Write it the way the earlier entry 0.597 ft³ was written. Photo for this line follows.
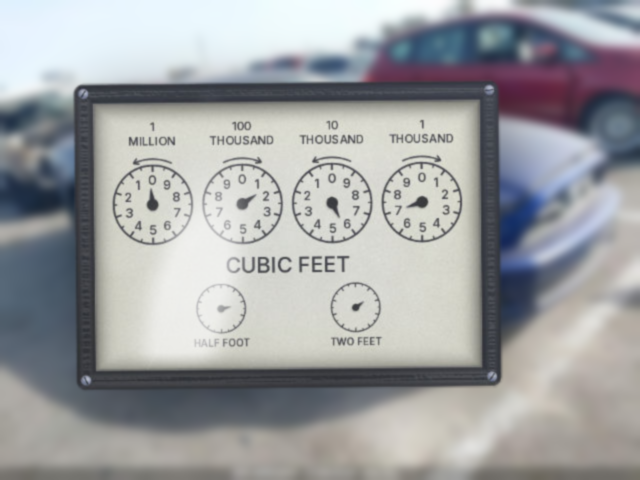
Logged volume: 15700 ft³
